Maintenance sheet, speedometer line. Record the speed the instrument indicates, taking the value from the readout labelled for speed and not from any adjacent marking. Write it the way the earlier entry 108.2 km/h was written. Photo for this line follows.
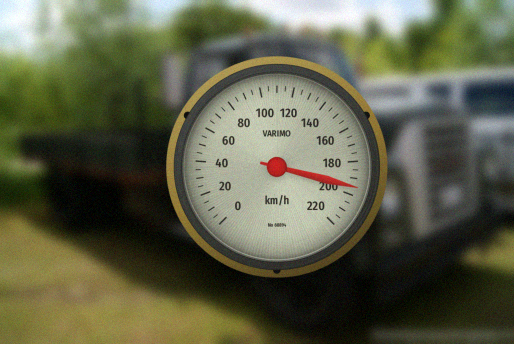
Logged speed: 195 km/h
